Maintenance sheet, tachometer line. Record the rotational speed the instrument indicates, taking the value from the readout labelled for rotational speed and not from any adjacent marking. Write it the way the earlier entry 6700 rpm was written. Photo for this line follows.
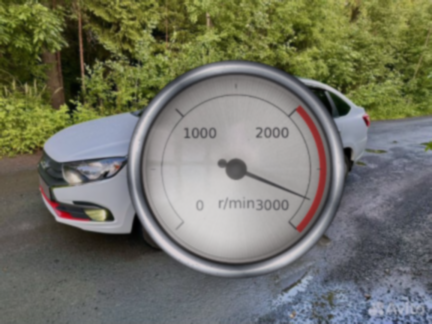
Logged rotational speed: 2750 rpm
